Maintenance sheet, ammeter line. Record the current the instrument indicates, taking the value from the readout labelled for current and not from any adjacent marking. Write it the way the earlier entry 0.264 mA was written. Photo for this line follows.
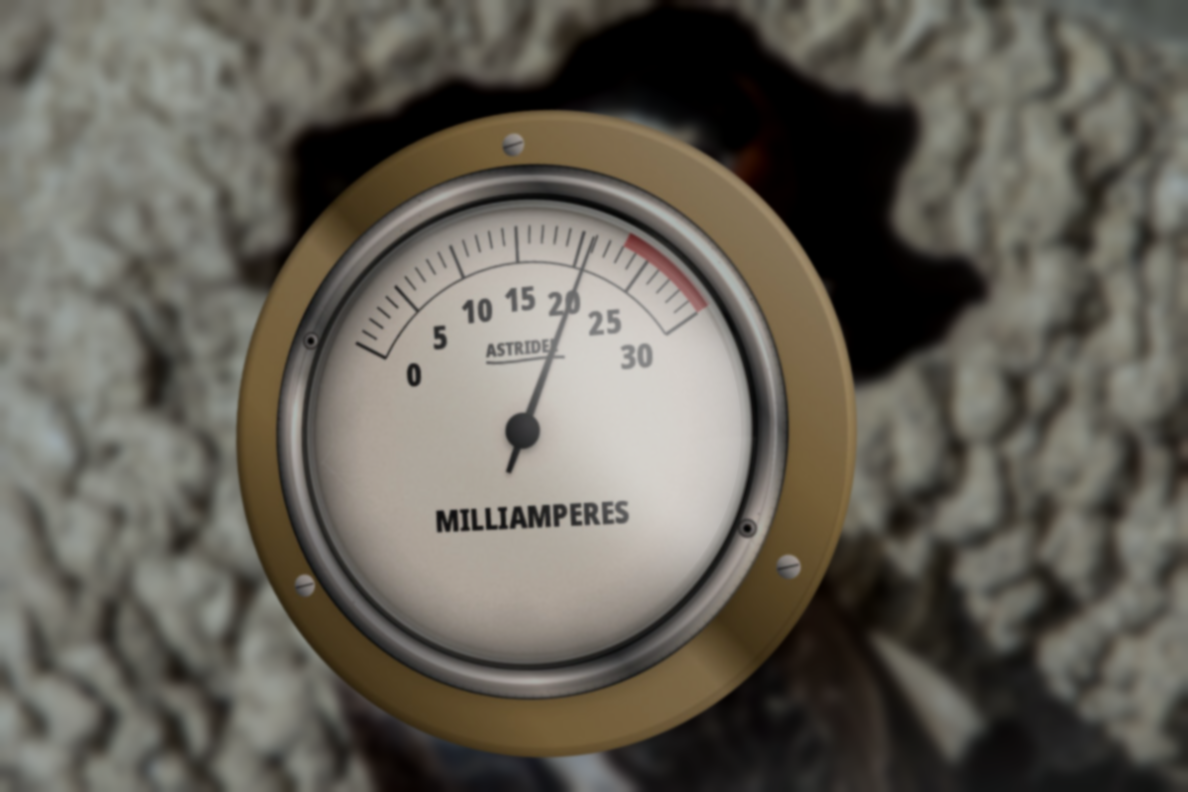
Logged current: 21 mA
